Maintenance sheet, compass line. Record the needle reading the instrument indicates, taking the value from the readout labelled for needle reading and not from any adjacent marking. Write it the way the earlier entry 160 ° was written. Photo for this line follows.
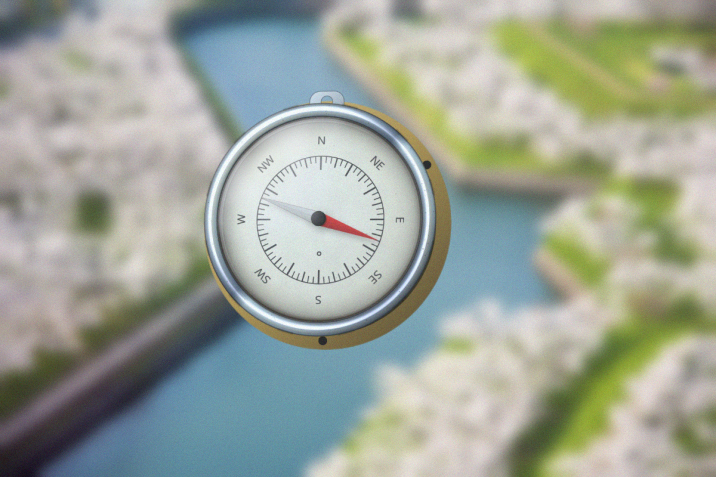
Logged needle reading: 110 °
